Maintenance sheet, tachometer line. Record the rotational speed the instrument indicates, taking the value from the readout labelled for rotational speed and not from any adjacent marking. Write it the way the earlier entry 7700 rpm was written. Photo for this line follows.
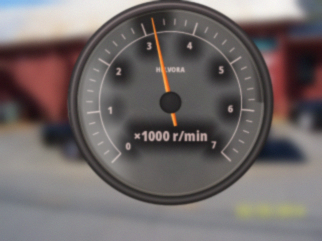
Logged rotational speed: 3200 rpm
